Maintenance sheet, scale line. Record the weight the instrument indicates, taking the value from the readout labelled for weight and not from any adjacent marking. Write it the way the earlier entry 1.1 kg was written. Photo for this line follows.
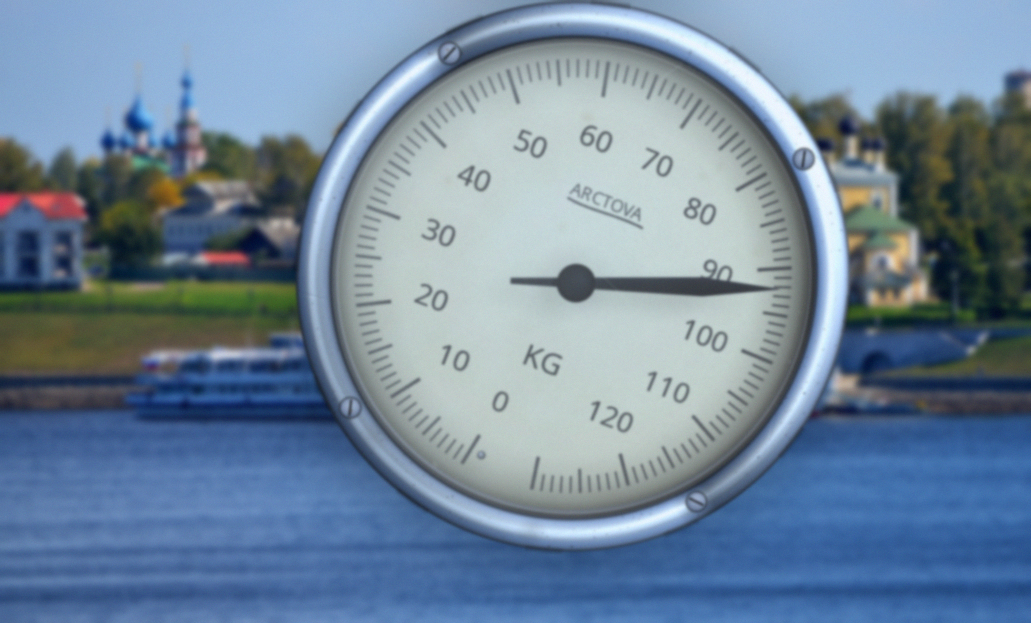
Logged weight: 92 kg
